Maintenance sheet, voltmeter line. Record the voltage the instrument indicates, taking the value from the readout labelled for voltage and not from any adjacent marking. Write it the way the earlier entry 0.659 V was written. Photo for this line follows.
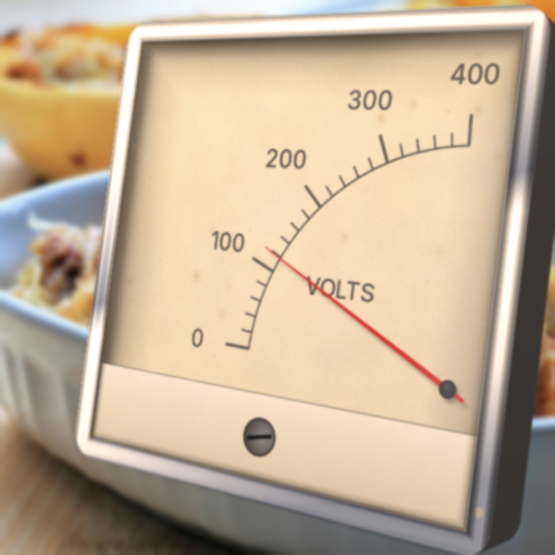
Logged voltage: 120 V
